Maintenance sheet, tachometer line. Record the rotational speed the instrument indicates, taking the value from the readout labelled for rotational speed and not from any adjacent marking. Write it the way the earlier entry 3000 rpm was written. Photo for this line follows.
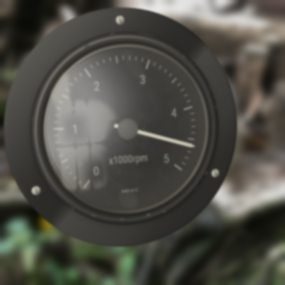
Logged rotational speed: 4600 rpm
